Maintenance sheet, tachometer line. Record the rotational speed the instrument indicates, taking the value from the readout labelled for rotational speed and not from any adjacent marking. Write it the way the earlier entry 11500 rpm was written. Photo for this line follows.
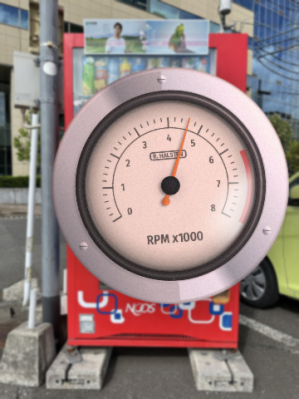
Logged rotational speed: 4600 rpm
